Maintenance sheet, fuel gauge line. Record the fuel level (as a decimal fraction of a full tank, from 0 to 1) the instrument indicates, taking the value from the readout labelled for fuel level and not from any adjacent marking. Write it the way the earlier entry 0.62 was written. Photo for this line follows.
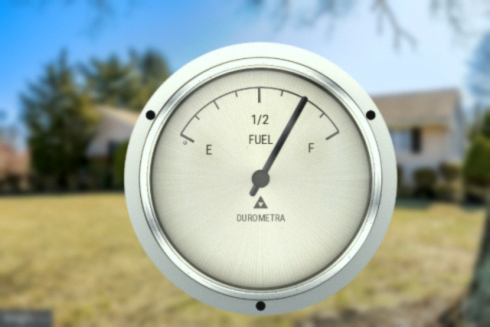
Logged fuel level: 0.75
